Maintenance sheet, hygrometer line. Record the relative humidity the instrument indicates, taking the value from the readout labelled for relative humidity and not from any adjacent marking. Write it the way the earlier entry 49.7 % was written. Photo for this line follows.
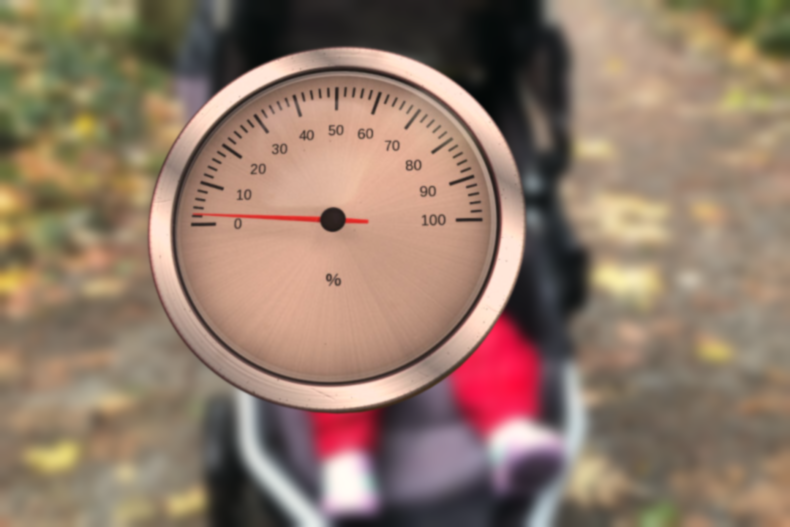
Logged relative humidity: 2 %
